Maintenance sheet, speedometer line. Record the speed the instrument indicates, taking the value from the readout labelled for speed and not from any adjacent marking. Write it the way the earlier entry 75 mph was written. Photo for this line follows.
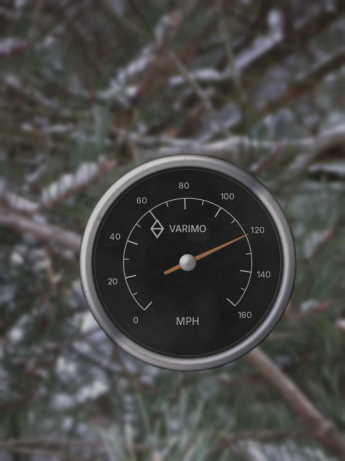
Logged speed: 120 mph
